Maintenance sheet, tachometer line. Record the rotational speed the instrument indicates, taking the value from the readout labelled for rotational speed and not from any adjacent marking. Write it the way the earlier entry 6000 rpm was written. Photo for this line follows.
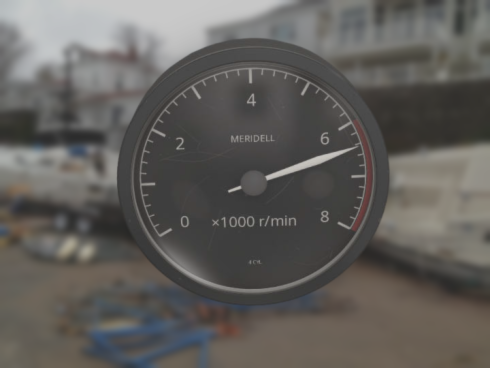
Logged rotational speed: 6400 rpm
